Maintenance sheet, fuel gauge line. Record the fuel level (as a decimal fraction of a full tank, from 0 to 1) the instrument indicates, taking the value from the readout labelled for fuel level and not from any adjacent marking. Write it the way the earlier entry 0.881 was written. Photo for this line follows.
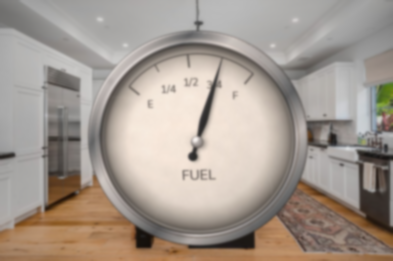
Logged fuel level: 0.75
